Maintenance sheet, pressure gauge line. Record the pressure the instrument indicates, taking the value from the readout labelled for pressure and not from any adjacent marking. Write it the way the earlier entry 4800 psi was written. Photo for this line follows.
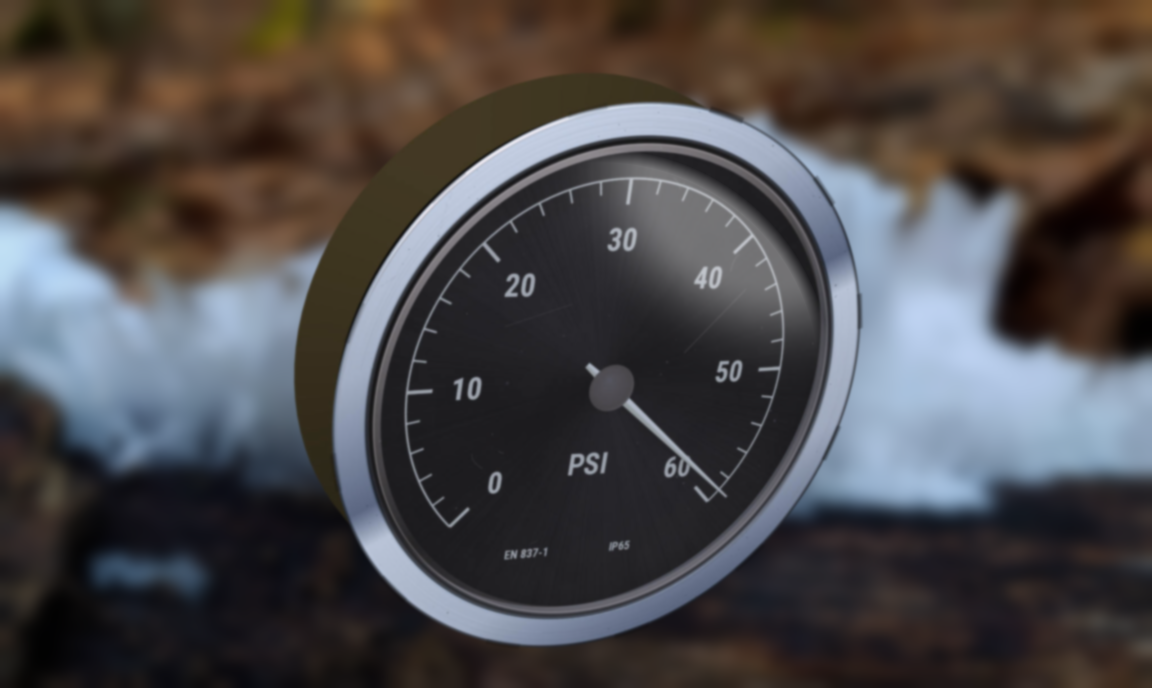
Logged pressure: 59 psi
